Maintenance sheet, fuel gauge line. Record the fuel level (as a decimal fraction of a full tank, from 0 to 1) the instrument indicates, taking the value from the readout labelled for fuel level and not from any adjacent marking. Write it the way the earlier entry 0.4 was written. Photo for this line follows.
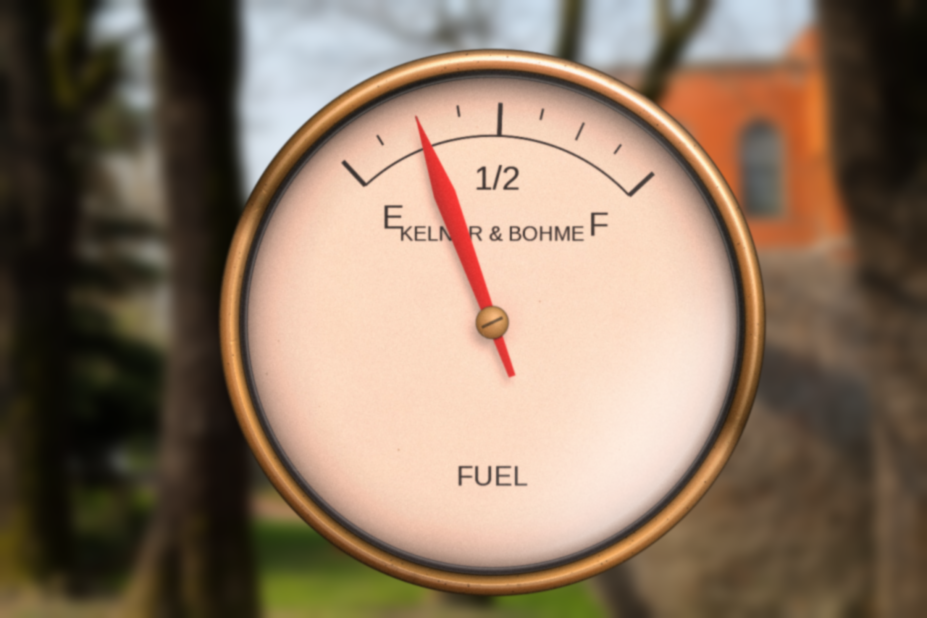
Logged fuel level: 0.25
